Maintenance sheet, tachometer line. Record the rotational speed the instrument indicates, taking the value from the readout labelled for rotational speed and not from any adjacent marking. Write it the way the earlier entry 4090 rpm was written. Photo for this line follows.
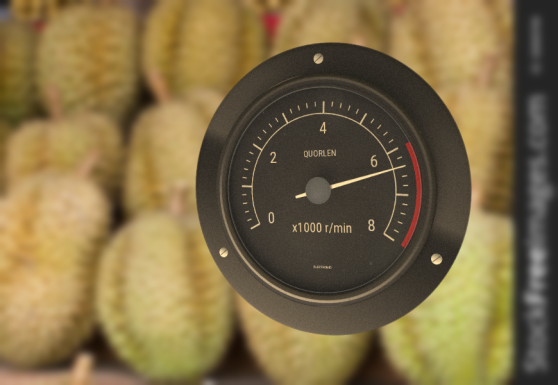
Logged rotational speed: 6400 rpm
